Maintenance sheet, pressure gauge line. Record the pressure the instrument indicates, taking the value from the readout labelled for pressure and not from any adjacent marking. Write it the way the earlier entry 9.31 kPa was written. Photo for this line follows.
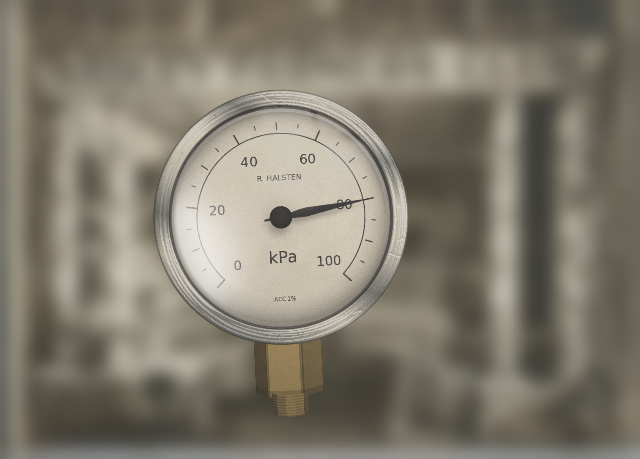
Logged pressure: 80 kPa
